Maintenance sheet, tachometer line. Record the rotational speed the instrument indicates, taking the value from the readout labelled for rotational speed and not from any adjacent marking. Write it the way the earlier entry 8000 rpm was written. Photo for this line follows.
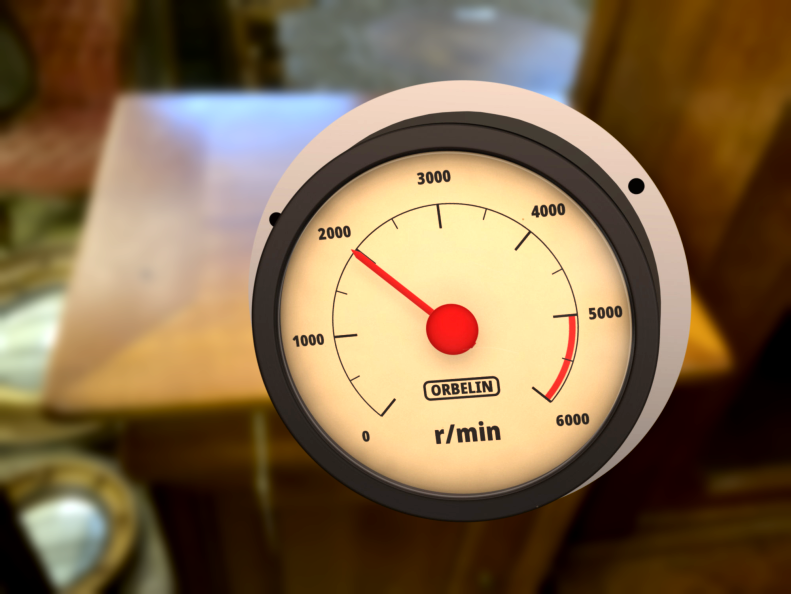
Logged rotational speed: 2000 rpm
